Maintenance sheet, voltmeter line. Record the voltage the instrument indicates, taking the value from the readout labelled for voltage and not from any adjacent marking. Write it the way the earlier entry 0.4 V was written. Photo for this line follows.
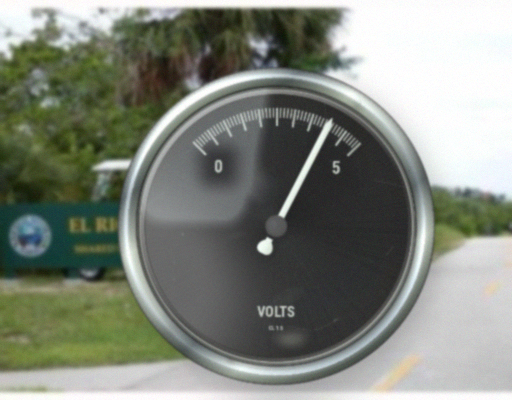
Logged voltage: 4 V
